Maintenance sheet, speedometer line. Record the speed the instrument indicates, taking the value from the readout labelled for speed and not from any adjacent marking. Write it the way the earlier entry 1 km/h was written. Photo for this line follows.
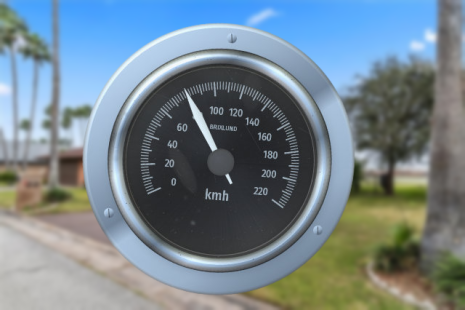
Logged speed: 80 km/h
